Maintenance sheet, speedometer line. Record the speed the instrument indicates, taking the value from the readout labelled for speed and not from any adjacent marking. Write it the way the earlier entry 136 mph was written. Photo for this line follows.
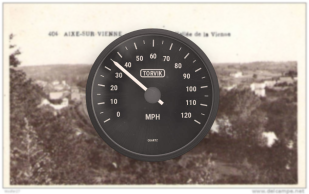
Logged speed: 35 mph
